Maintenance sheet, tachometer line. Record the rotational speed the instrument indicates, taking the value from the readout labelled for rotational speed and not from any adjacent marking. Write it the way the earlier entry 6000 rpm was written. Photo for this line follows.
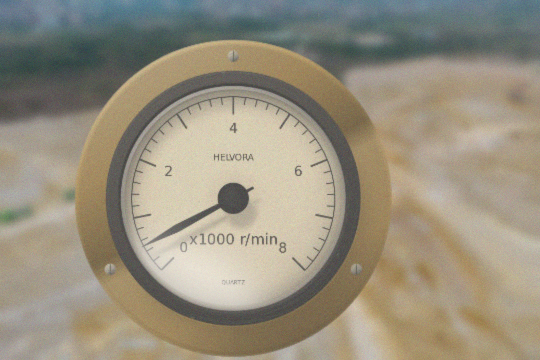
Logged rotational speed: 500 rpm
